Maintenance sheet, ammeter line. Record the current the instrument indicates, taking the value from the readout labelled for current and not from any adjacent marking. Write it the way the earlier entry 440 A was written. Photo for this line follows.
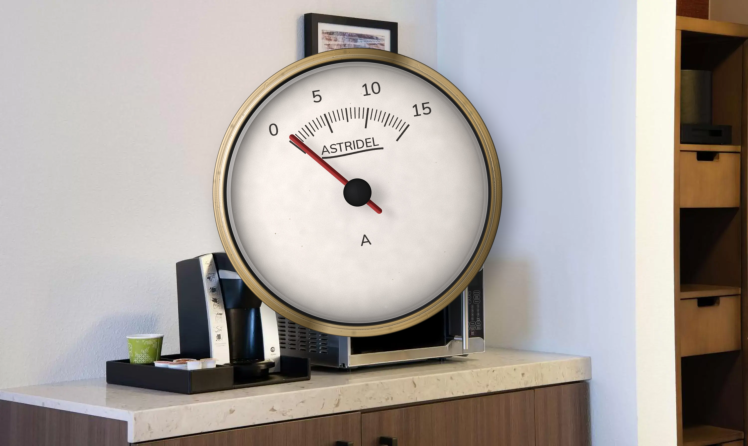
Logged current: 0.5 A
